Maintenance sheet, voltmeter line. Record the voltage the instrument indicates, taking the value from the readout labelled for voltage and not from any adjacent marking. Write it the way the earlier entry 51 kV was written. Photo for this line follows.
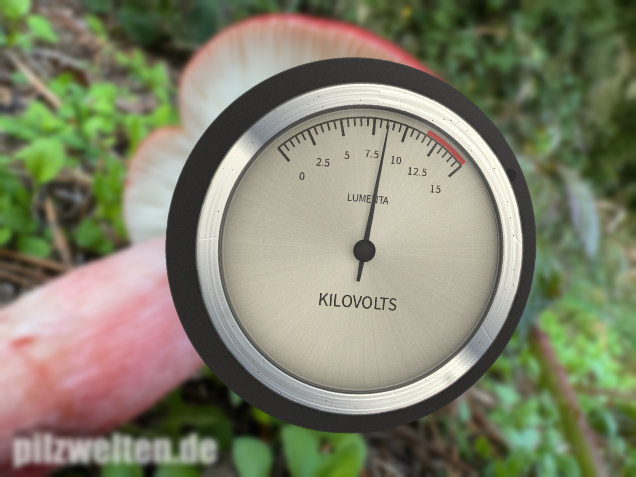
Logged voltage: 8.5 kV
